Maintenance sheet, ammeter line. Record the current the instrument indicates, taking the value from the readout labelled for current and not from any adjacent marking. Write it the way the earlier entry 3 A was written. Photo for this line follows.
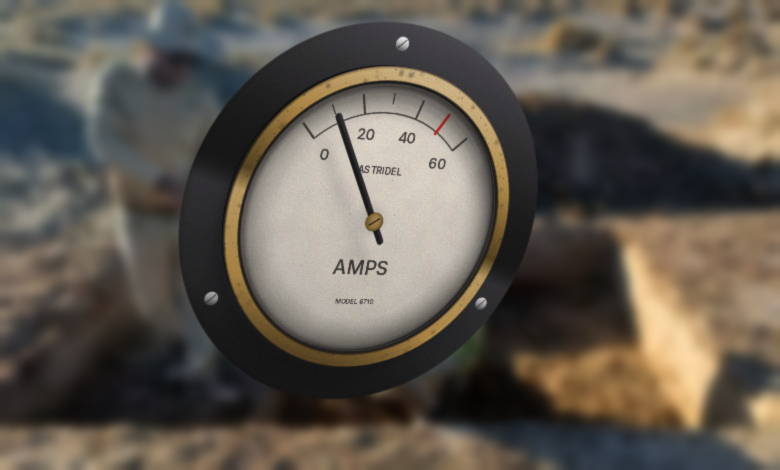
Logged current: 10 A
